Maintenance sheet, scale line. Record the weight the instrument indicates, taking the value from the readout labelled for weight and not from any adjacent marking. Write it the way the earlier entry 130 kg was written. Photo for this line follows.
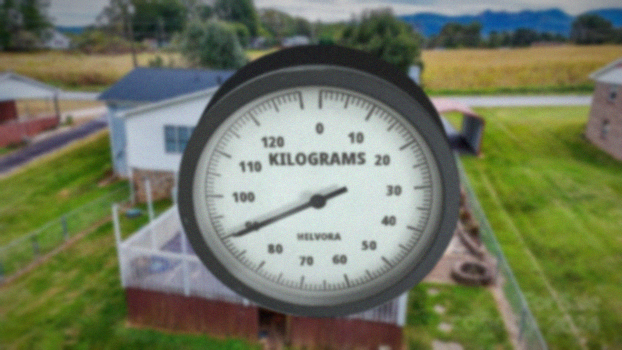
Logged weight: 90 kg
